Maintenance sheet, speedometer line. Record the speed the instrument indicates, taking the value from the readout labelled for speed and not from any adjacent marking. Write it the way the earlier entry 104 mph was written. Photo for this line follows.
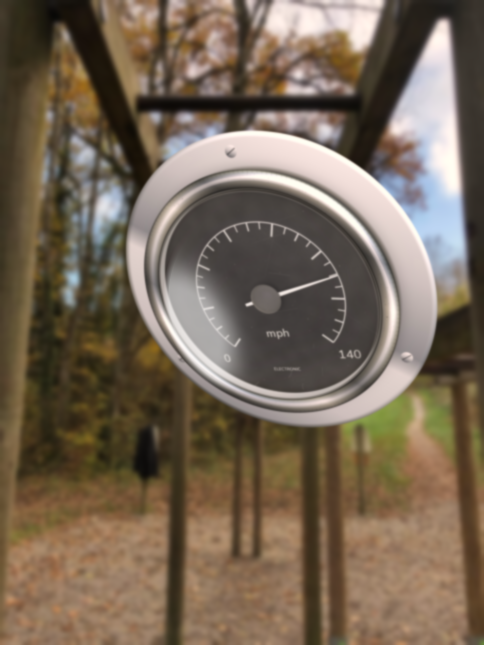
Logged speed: 110 mph
